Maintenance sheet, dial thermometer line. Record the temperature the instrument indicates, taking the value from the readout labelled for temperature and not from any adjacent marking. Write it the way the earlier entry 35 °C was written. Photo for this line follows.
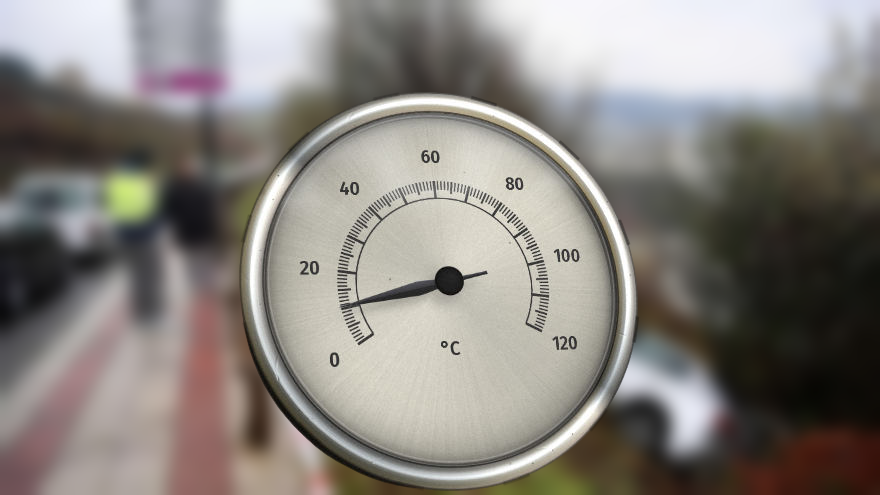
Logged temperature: 10 °C
